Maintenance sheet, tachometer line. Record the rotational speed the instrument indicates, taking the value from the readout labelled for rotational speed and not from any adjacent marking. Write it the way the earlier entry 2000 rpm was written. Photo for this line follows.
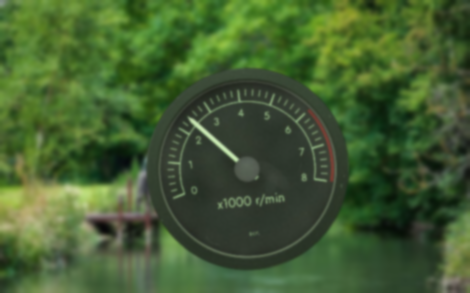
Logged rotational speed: 2400 rpm
